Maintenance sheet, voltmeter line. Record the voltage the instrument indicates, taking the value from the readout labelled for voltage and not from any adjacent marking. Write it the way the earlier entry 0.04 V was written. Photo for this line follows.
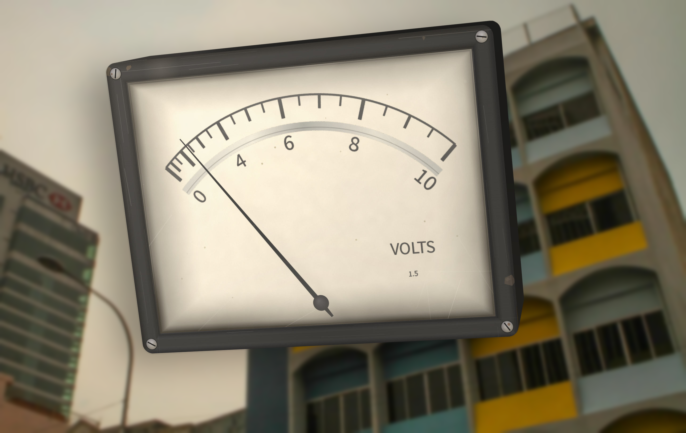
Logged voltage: 2.5 V
